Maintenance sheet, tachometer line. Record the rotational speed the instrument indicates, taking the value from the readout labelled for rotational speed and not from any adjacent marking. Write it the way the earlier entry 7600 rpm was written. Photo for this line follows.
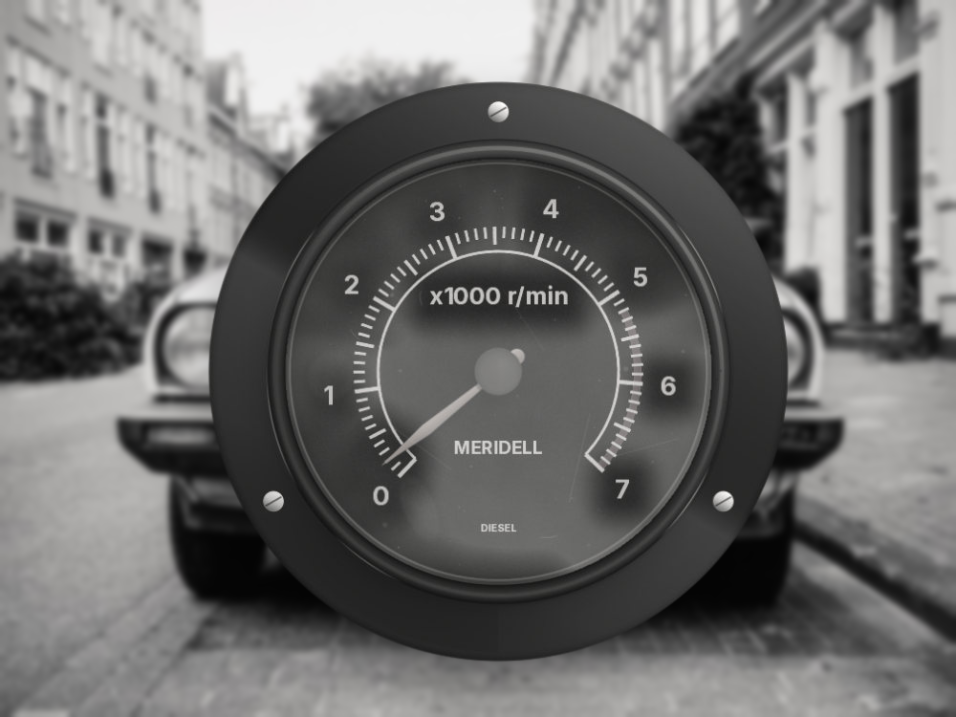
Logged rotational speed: 200 rpm
